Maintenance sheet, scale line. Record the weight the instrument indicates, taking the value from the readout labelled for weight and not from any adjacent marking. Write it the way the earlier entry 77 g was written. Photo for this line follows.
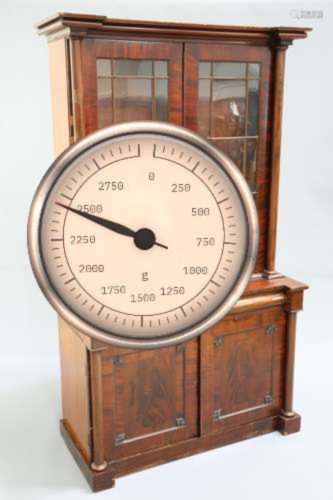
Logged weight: 2450 g
